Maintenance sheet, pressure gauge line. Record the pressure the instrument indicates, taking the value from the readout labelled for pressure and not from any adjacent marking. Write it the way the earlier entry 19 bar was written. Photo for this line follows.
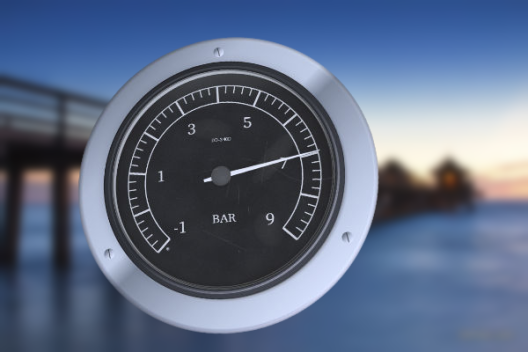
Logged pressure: 7 bar
